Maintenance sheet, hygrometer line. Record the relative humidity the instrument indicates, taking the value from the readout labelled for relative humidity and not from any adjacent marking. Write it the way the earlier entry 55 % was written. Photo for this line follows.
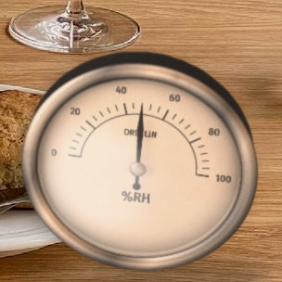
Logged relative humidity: 48 %
